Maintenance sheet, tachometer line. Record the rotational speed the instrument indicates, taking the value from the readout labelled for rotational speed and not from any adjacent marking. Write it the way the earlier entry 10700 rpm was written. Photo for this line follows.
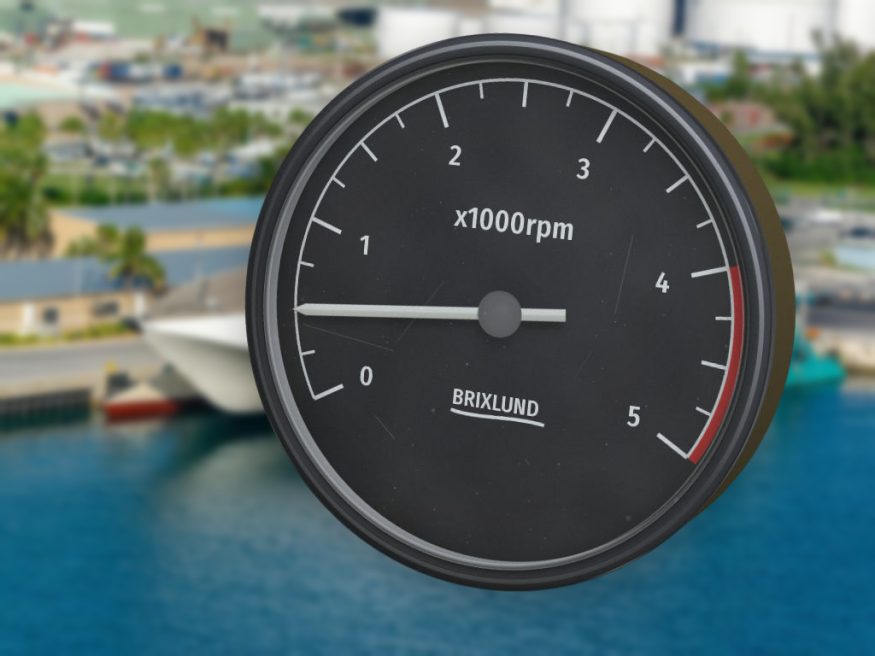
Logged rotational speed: 500 rpm
